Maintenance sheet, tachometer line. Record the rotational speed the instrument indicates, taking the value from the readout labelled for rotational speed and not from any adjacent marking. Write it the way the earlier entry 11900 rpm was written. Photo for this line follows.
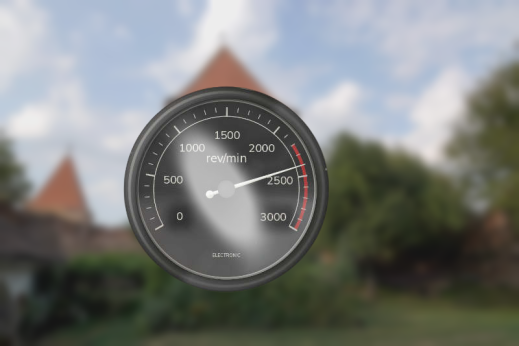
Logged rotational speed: 2400 rpm
